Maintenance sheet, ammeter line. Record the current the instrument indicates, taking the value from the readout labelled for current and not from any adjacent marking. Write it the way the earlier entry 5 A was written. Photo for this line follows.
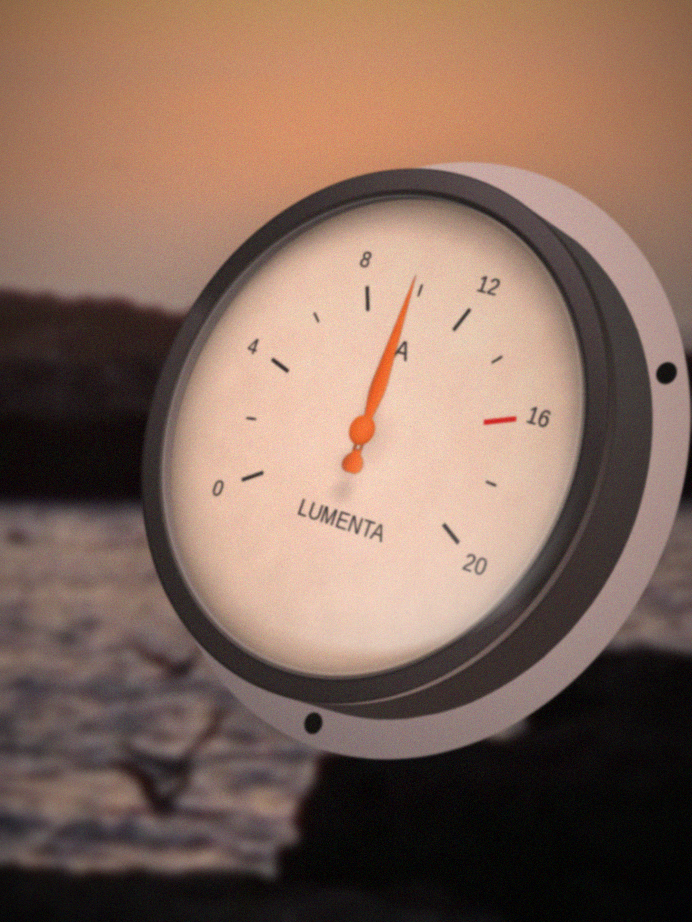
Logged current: 10 A
